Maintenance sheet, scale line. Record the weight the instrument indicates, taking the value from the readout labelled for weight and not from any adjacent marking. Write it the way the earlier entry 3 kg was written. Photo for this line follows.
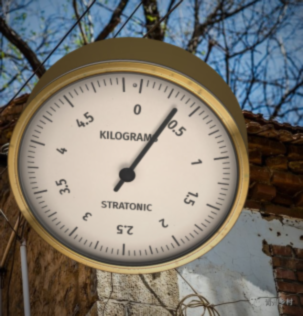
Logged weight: 0.35 kg
